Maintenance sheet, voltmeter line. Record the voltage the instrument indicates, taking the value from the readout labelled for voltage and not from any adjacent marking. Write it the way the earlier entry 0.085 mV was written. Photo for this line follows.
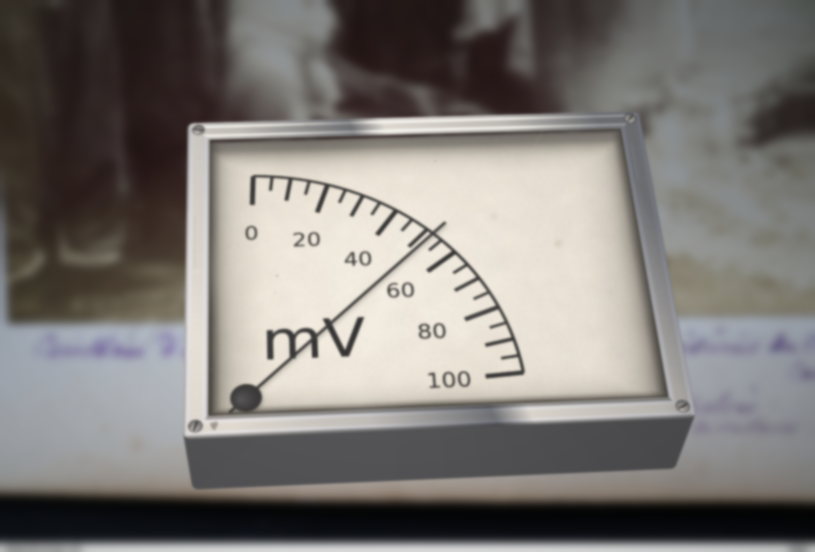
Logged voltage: 52.5 mV
